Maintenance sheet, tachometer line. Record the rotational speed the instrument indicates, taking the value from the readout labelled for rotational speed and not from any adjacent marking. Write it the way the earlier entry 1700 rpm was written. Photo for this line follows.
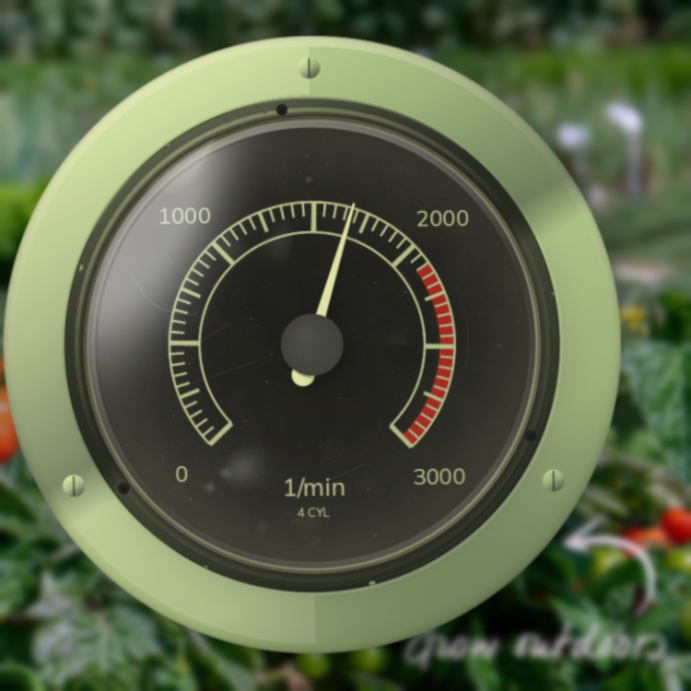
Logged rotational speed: 1675 rpm
